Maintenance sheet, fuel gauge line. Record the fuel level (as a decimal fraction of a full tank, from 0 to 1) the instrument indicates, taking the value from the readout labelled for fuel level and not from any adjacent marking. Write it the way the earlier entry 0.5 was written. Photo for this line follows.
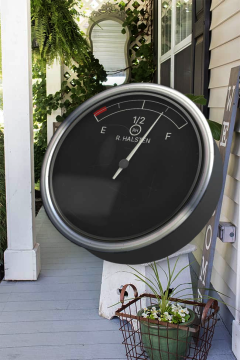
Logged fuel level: 0.75
